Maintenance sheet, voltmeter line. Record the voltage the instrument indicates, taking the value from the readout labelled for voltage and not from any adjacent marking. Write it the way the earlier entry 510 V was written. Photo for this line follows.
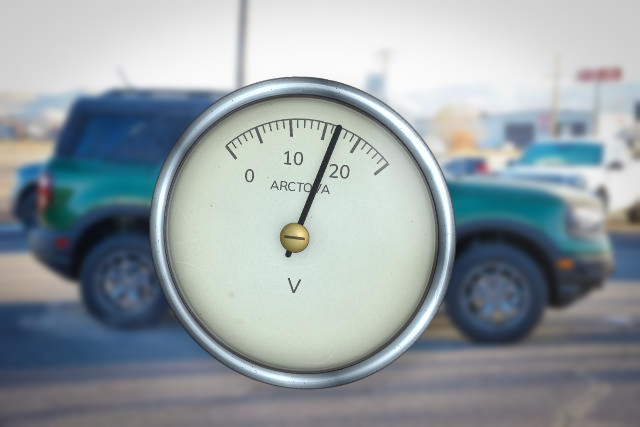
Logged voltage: 17 V
